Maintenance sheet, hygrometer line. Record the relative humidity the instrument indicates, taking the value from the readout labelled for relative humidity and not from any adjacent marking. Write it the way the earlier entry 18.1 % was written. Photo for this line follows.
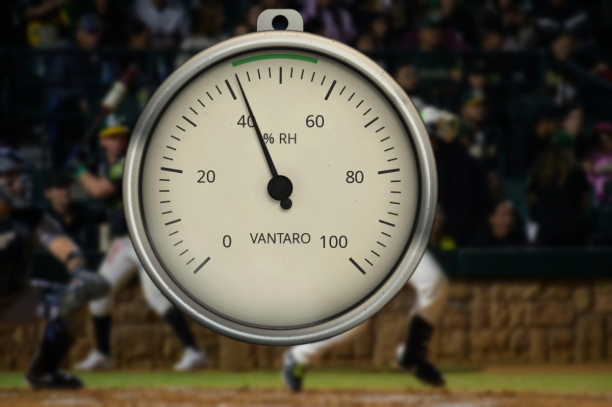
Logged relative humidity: 42 %
